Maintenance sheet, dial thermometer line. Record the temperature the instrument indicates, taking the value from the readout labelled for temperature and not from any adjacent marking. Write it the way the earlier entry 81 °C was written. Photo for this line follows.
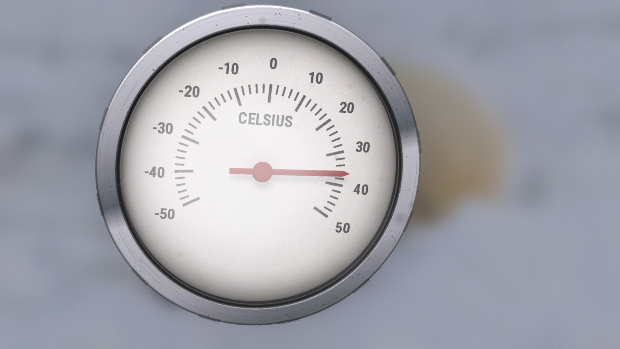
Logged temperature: 36 °C
